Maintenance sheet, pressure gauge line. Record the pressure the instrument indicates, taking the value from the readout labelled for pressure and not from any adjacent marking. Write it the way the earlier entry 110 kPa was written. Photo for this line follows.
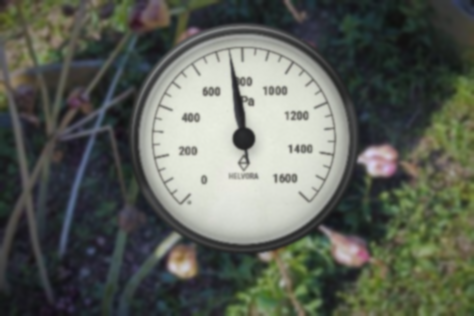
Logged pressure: 750 kPa
